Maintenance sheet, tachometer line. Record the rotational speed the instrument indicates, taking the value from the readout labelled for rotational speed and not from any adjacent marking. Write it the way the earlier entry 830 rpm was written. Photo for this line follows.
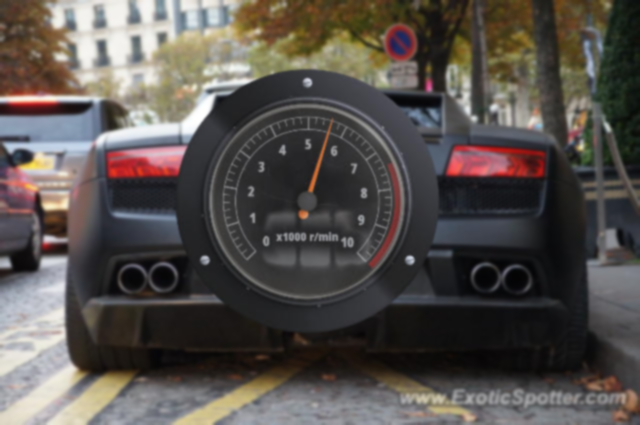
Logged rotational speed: 5600 rpm
